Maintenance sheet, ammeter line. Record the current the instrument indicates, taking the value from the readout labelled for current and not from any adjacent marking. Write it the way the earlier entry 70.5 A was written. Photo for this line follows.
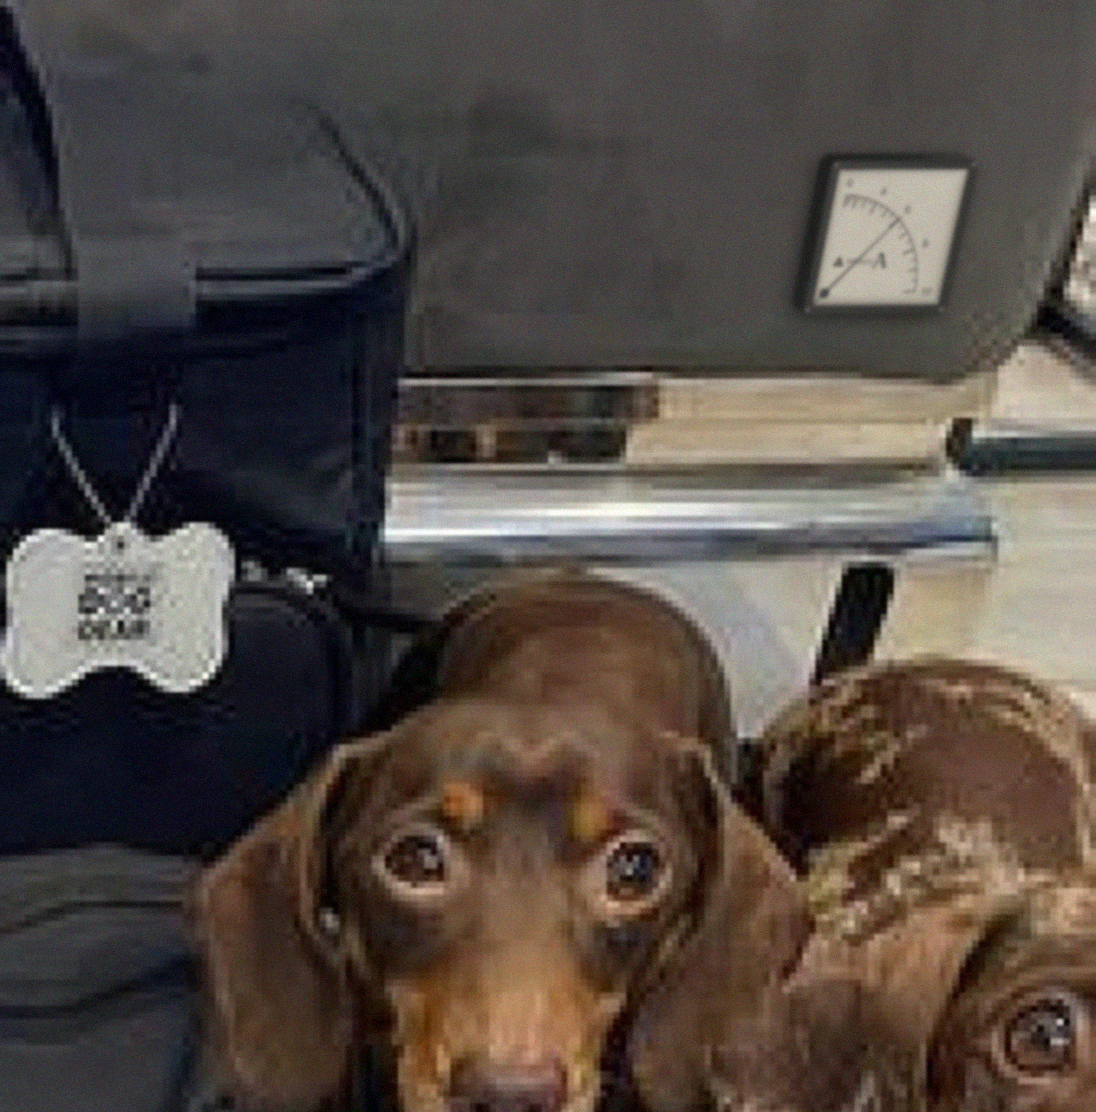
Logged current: 6 A
